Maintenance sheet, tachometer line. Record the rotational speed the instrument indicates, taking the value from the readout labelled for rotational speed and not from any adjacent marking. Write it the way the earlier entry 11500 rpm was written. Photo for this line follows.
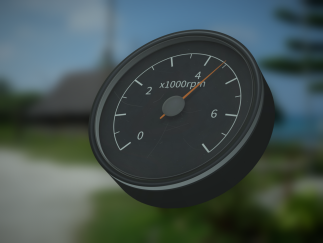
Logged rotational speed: 4500 rpm
